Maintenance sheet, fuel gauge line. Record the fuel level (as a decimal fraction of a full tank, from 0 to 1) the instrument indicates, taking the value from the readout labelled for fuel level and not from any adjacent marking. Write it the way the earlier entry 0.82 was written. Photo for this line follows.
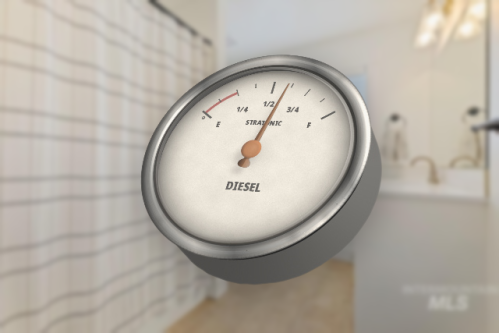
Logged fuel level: 0.625
